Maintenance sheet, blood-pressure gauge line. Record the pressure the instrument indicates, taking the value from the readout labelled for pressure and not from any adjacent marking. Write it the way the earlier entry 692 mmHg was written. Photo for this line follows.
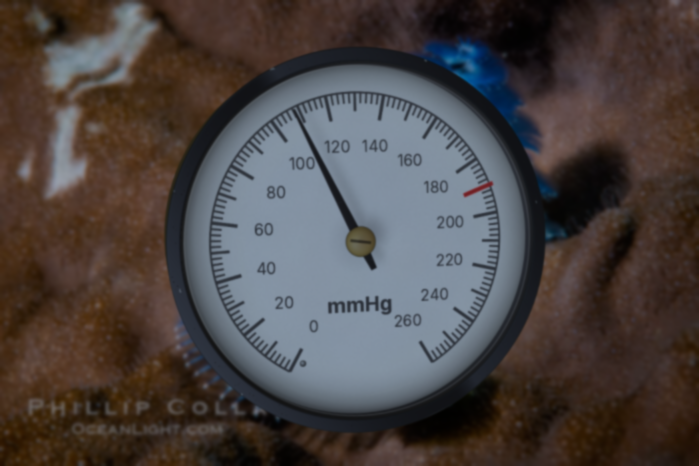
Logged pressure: 108 mmHg
